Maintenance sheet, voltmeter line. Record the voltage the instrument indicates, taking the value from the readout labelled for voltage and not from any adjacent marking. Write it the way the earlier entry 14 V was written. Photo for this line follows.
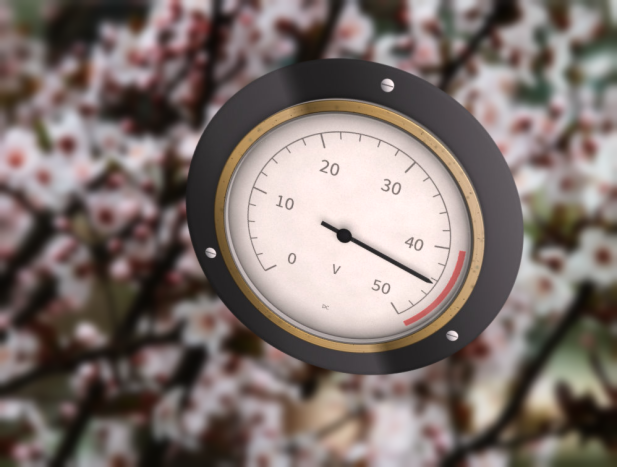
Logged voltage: 44 V
